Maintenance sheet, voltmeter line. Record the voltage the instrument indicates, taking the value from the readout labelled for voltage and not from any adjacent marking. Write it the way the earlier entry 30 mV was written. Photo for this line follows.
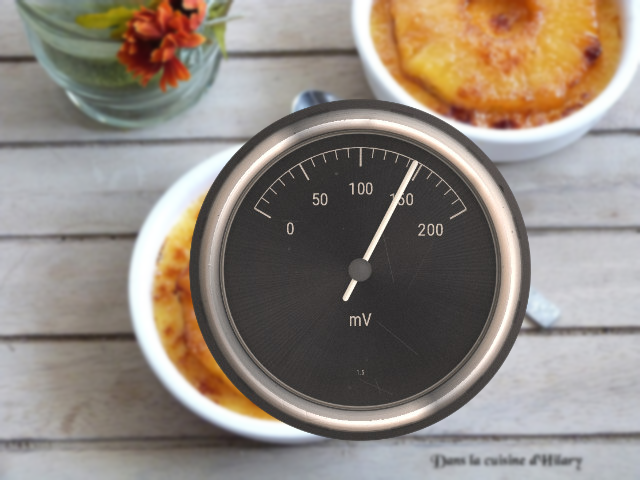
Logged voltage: 145 mV
